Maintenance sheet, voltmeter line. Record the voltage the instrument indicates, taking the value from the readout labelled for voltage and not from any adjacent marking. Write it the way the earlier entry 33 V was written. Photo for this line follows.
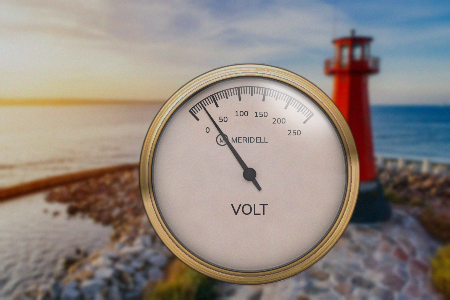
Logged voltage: 25 V
